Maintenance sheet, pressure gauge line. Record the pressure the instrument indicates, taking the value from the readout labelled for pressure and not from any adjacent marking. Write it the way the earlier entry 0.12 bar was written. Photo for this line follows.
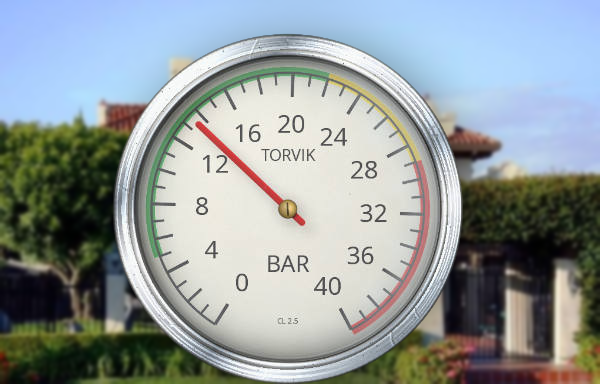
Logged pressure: 13.5 bar
